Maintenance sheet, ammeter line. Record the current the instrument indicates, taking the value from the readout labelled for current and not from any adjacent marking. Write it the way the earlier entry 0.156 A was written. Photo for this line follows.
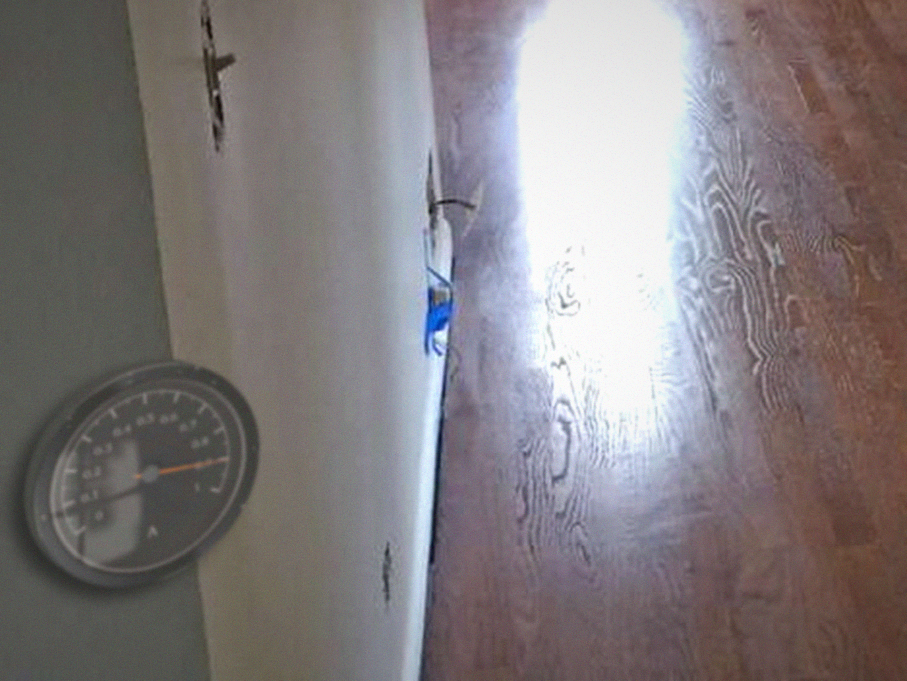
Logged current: 0.9 A
